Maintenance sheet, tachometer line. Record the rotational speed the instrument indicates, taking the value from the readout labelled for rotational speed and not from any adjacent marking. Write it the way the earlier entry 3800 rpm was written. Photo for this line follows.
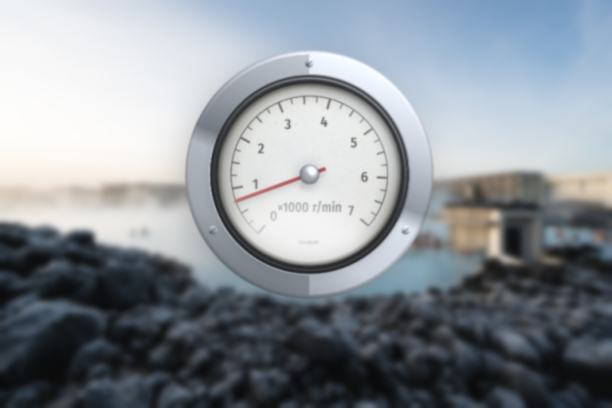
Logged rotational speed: 750 rpm
